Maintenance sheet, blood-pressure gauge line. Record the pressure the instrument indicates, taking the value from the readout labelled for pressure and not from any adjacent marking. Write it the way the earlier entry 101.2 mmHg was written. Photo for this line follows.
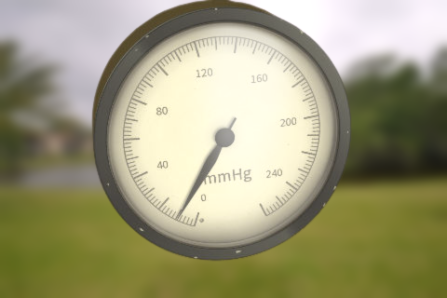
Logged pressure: 10 mmHg
